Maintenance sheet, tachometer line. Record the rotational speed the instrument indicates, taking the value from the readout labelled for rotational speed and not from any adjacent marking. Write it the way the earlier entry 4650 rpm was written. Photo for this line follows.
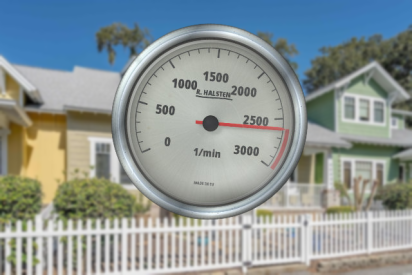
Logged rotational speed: 2600 rpm
